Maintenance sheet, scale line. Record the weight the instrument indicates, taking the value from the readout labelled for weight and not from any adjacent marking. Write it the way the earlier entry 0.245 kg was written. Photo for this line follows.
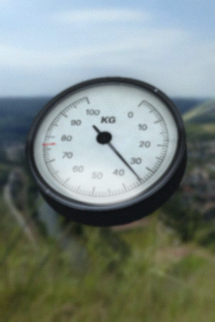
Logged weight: 35 kg
